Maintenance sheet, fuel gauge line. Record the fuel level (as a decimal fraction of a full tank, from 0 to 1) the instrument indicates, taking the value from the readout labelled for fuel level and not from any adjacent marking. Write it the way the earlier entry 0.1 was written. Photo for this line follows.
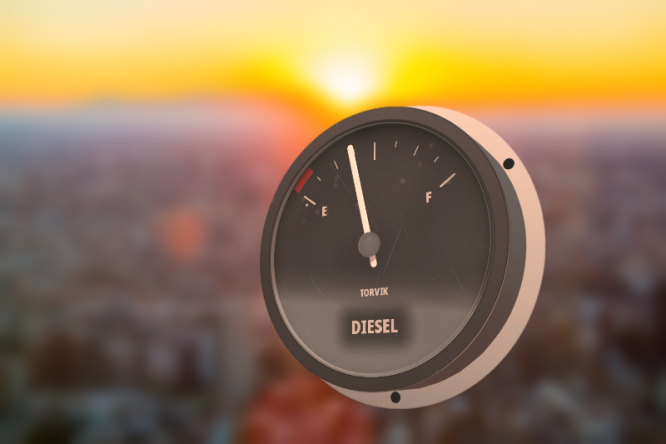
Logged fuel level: 0.375
